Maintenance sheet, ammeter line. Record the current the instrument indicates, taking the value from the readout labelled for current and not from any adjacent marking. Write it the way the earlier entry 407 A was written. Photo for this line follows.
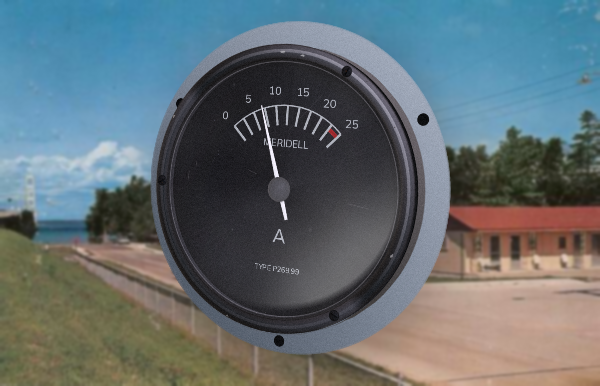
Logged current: 7.5 A
